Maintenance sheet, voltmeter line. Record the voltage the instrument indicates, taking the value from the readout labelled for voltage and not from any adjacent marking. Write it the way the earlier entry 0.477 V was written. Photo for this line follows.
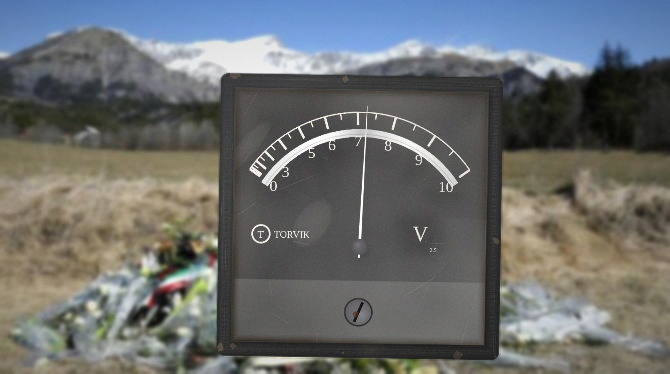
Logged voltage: 7.25 V
